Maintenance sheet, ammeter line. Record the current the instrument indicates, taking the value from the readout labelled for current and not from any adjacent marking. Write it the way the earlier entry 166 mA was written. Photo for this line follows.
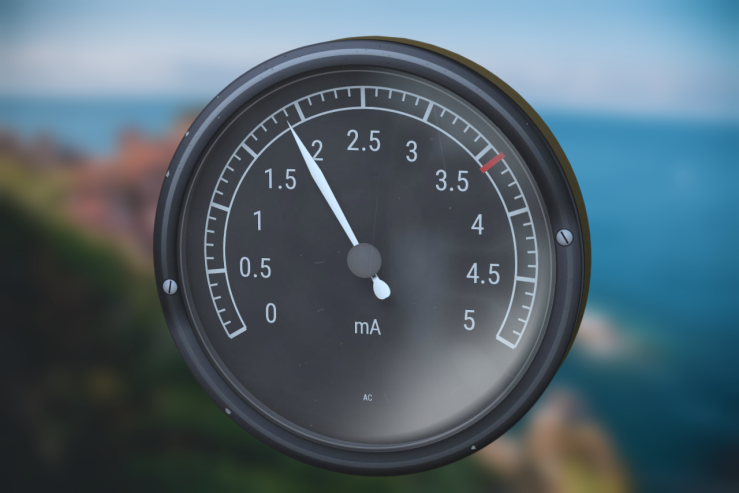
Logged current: 1.9 mA
